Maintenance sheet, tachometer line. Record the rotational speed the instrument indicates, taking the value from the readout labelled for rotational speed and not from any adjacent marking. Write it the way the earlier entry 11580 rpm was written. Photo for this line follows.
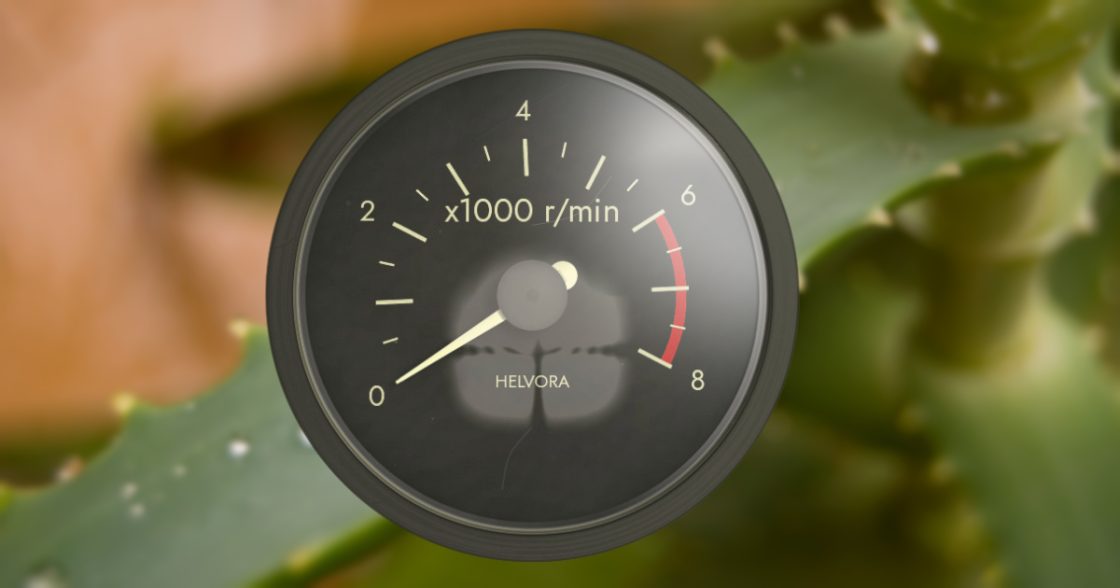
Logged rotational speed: 0 rpm
